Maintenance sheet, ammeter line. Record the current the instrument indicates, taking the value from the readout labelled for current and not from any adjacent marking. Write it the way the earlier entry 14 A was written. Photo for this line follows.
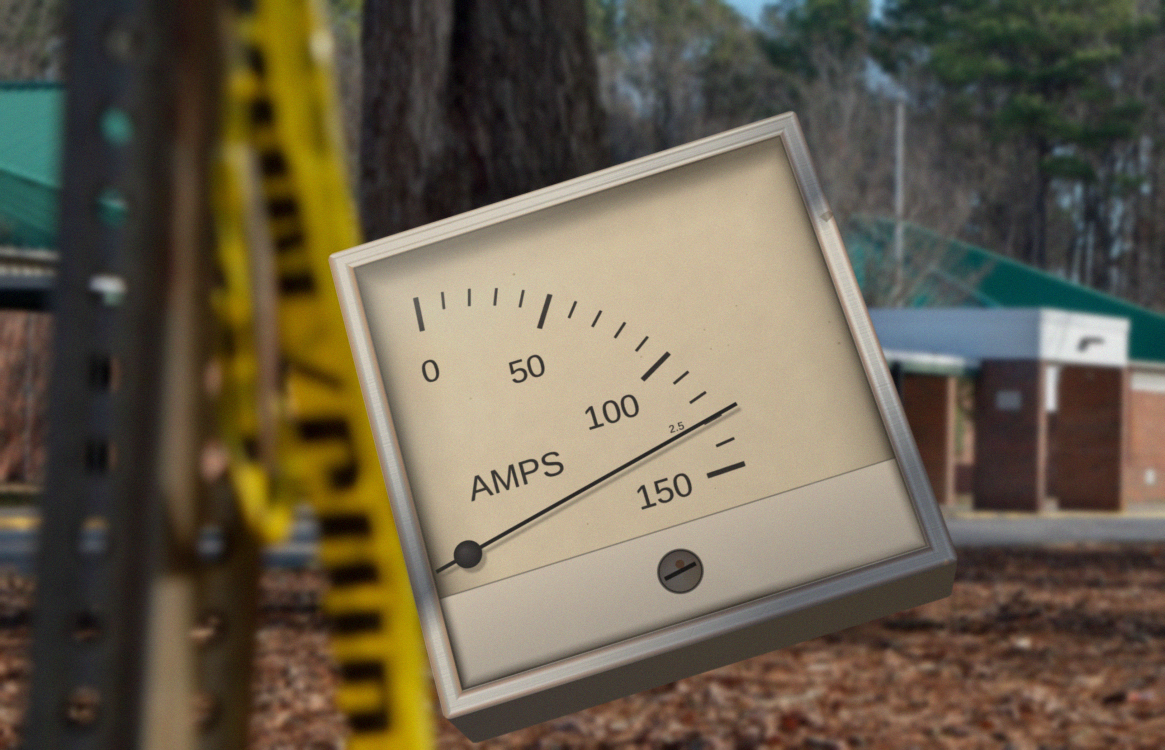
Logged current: 130 A
